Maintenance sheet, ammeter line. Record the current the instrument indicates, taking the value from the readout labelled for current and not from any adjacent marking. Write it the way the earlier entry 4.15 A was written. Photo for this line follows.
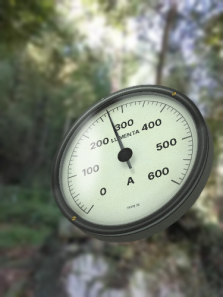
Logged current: 270 A
